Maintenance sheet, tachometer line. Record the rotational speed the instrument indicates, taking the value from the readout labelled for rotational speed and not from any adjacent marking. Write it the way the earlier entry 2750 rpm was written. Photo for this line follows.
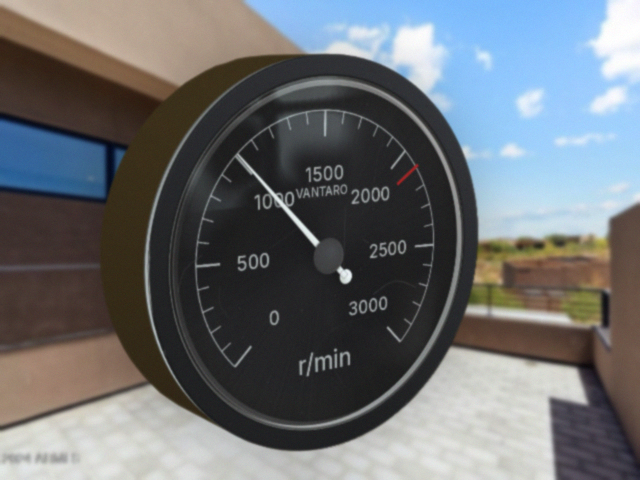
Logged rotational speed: 1000 rpm
